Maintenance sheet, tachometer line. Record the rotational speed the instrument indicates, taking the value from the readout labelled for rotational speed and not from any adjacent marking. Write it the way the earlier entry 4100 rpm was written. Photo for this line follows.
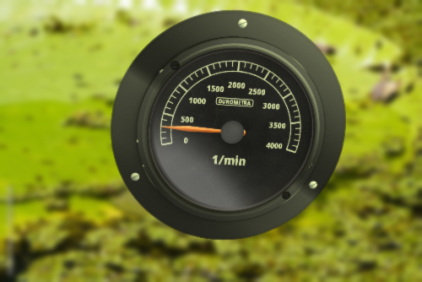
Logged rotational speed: 300 rpm
